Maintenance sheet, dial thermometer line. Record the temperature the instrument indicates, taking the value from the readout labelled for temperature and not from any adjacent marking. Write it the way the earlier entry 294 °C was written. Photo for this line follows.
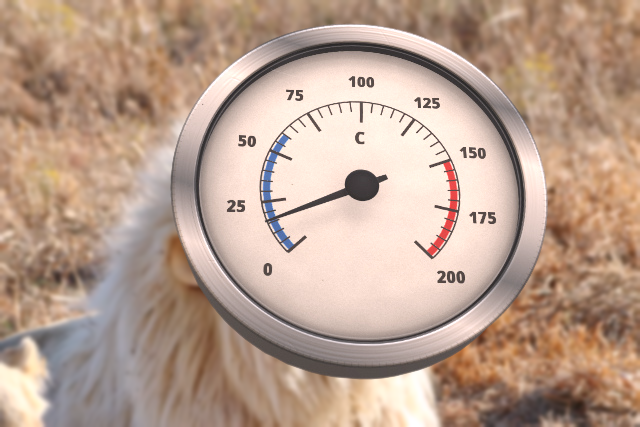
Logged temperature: 15 °C
